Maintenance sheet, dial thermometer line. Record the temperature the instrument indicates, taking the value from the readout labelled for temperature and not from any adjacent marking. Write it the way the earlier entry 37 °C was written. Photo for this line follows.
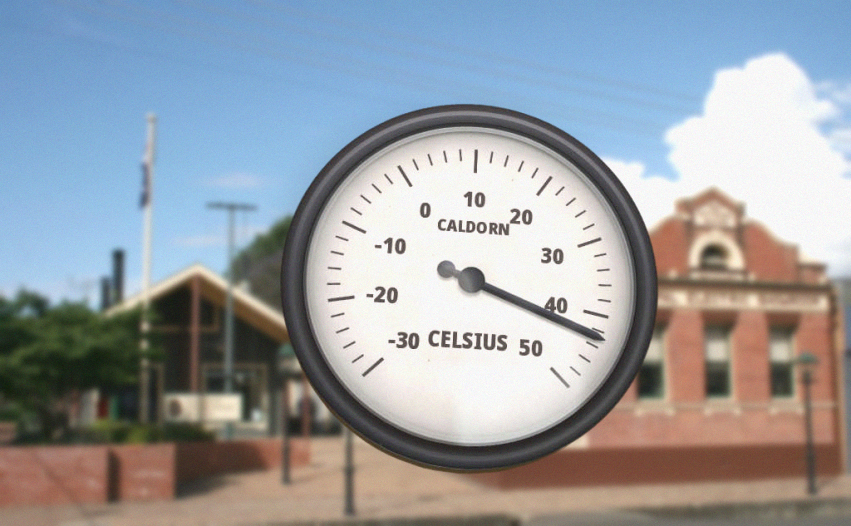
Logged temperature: 43 °C
